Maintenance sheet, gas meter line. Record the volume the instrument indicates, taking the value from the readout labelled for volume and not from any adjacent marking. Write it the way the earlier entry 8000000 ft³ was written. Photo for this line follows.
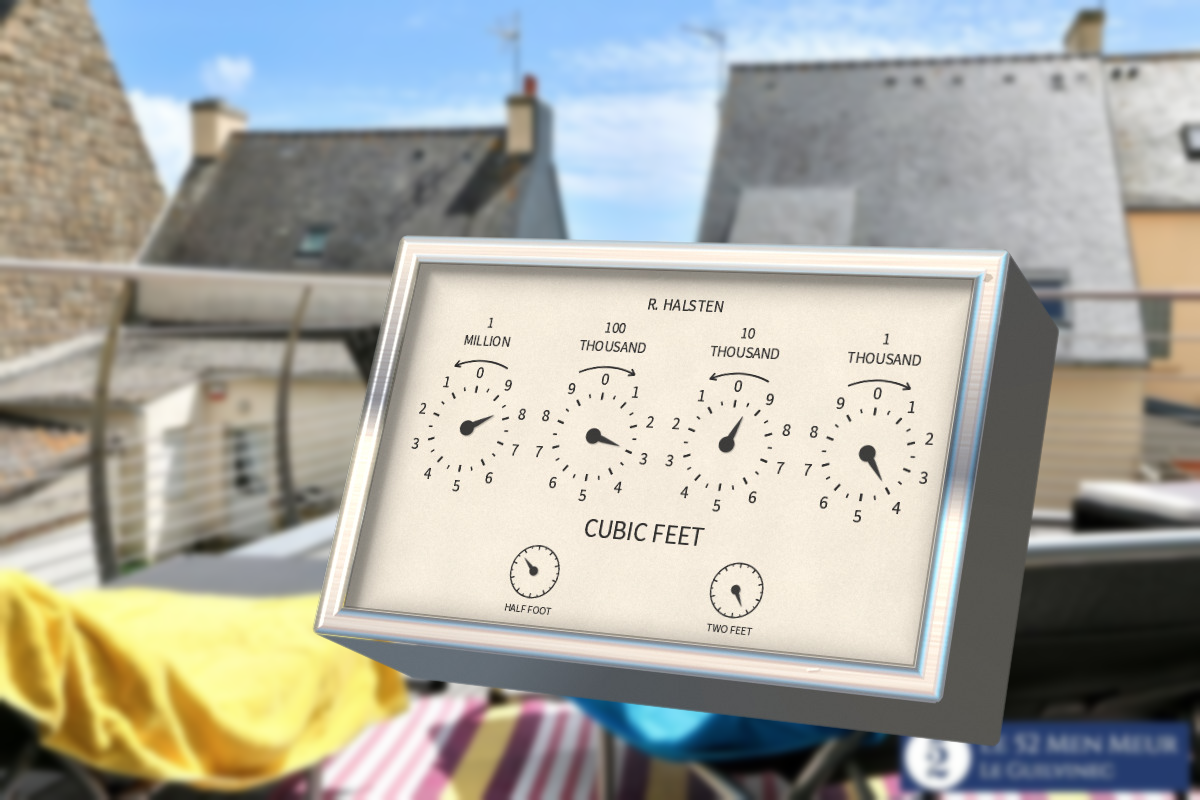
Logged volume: 829400 ft³
